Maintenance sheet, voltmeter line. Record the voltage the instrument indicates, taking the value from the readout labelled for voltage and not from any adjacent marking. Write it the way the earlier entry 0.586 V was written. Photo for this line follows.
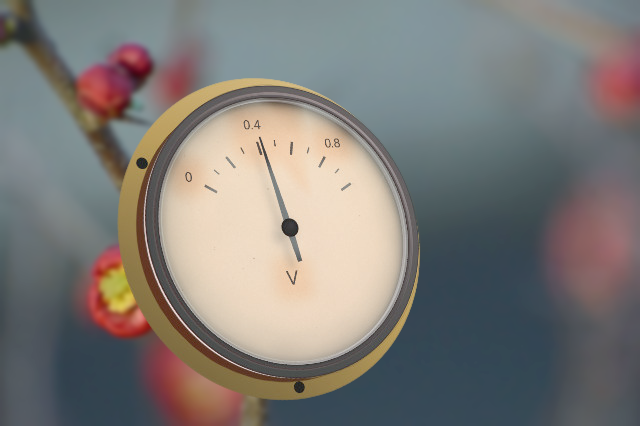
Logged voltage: 0.4 V
